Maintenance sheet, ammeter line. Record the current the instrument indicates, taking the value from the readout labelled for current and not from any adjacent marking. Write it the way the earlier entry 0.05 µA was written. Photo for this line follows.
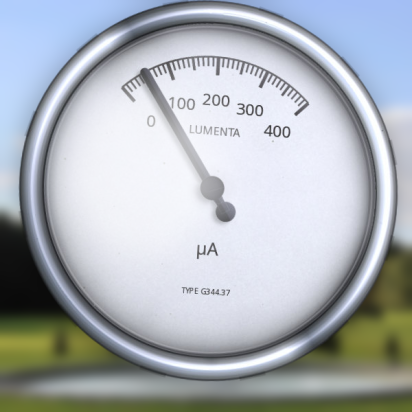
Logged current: 50 µA
